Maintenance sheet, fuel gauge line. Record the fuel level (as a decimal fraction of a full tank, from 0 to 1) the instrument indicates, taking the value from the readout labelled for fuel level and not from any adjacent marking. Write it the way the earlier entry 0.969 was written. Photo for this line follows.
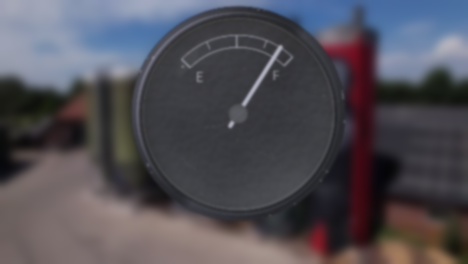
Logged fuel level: 0.875
